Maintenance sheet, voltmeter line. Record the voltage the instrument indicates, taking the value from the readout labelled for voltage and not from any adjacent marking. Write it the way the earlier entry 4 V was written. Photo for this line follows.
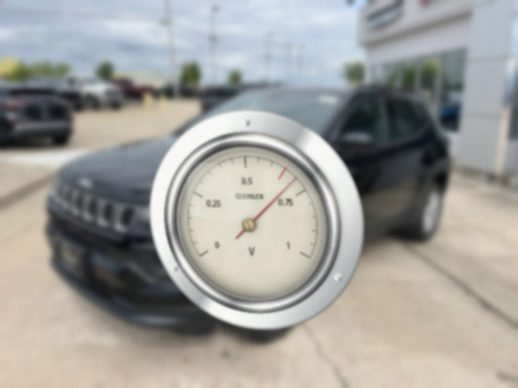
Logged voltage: 0.7 V
